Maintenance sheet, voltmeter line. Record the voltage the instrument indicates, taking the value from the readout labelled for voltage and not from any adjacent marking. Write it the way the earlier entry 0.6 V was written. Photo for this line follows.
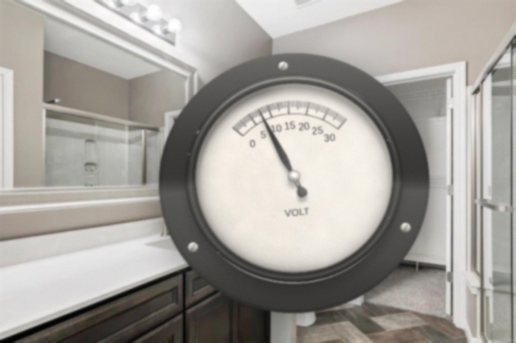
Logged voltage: 7.5 V
